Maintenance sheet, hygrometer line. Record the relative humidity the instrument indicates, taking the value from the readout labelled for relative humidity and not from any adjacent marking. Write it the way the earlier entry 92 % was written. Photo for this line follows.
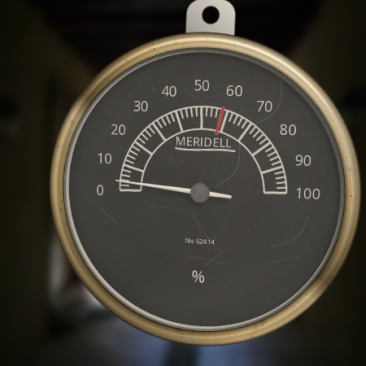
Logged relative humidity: 4 %
